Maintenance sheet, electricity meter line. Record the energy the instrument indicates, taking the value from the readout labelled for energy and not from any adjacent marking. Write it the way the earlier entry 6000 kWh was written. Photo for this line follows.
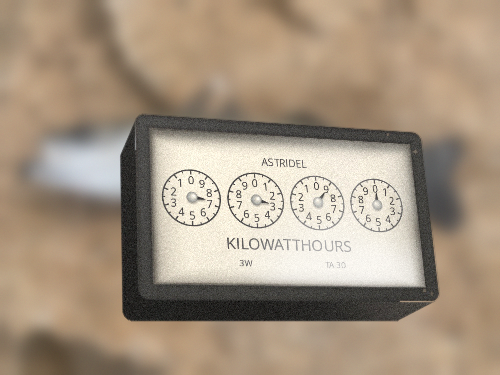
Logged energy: 7290 kWh
